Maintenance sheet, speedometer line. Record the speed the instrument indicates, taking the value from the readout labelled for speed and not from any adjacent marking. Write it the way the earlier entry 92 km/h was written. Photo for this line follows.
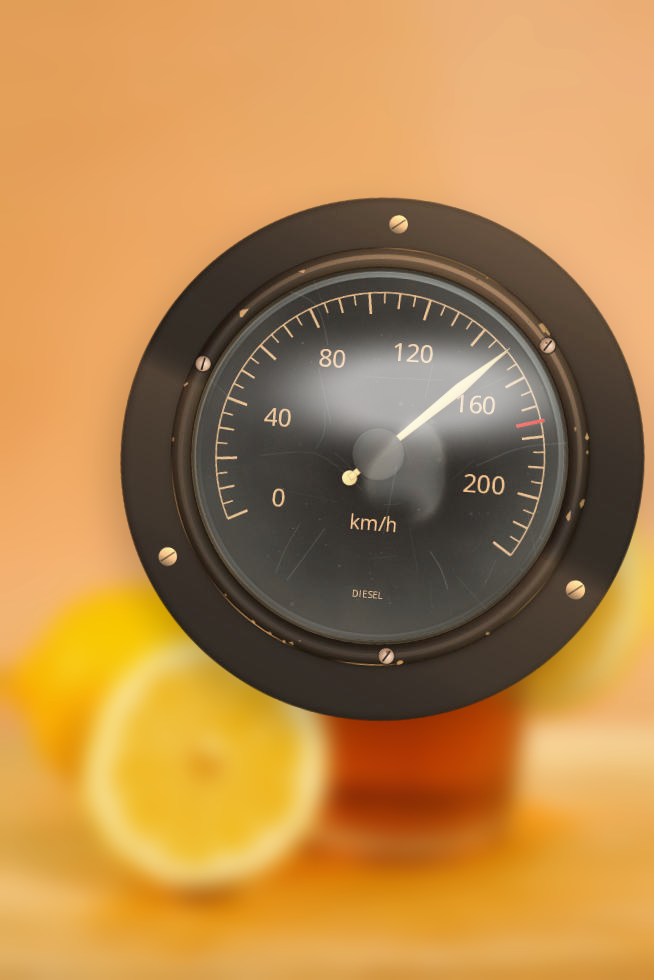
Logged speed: 150 km/h
